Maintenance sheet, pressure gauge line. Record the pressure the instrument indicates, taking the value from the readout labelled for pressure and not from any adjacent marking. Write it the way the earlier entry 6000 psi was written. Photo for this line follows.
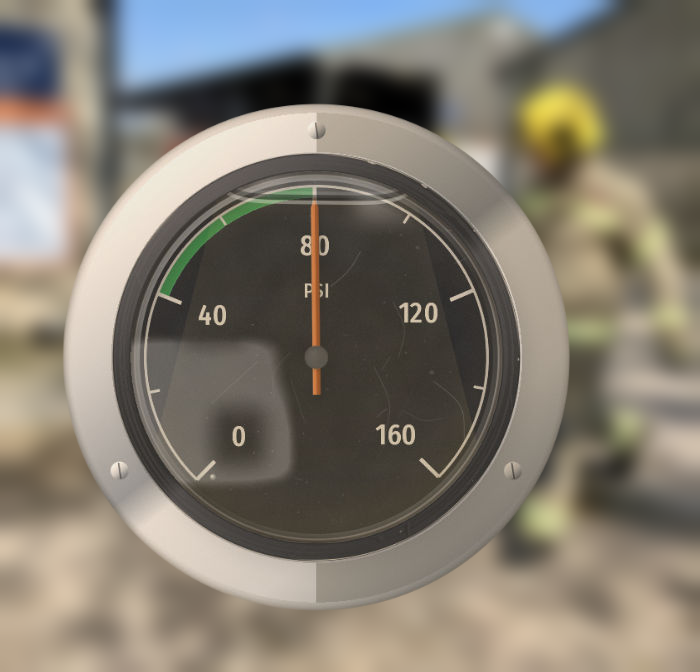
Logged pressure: 80 psi
